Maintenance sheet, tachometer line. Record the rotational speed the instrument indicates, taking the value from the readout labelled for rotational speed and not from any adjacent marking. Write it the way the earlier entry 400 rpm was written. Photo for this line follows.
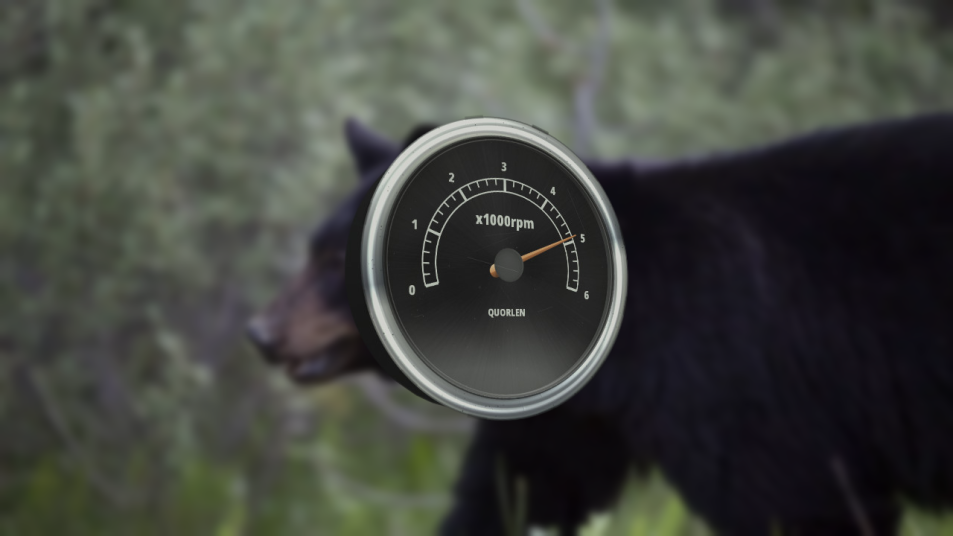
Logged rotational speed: 4900 rpm
